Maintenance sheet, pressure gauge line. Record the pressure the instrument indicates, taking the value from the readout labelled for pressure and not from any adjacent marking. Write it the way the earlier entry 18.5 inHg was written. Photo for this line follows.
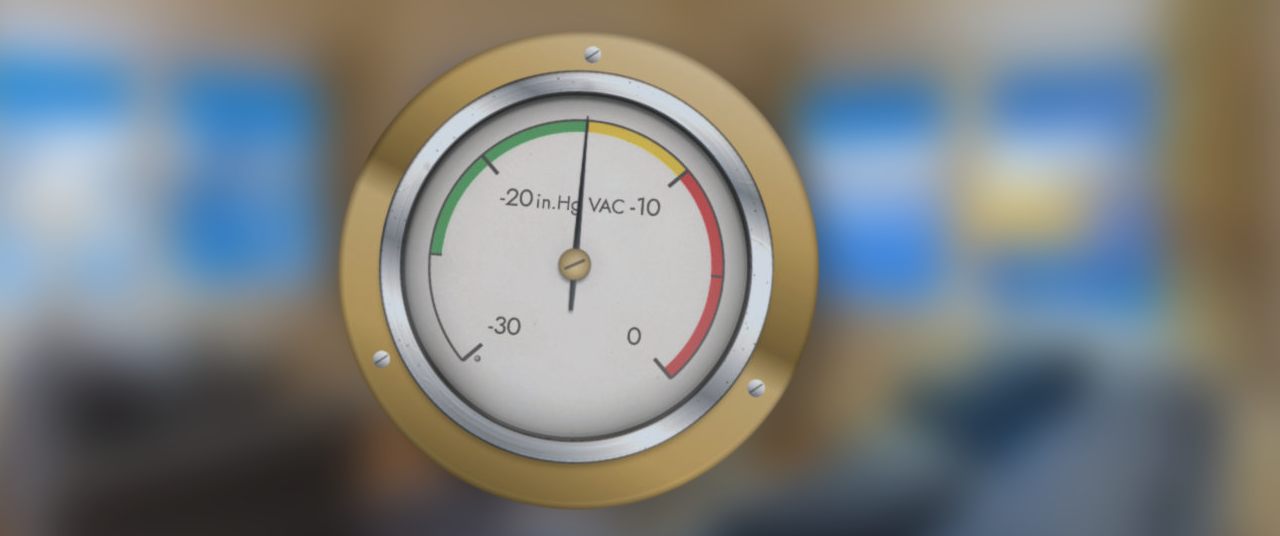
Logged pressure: -15 inHg
